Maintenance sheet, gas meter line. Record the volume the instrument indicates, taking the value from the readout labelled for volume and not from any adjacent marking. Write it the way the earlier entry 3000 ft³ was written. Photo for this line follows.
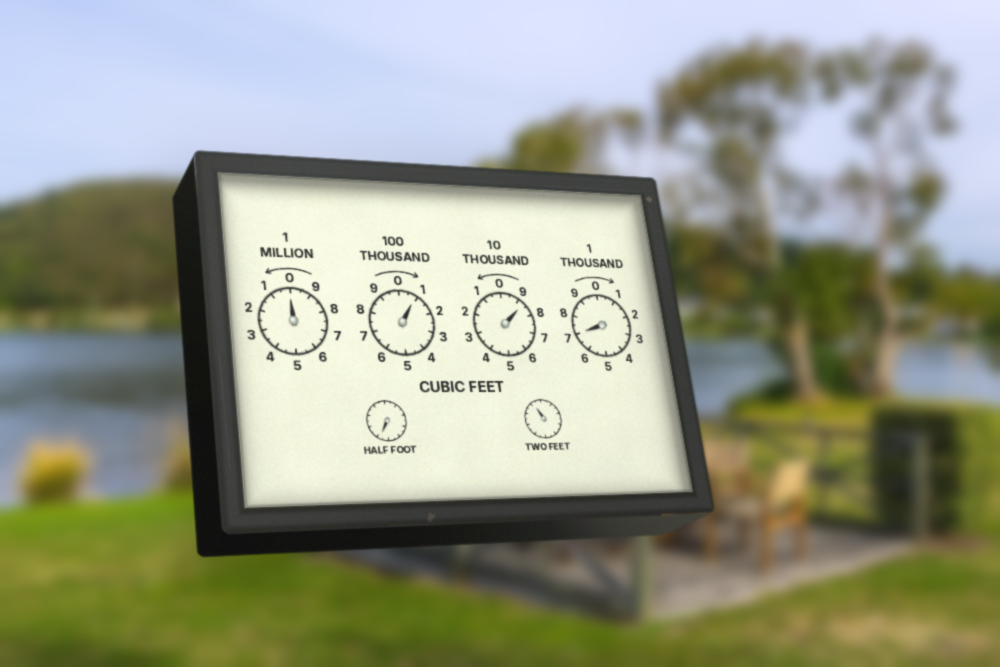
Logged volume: 8700 ft³
